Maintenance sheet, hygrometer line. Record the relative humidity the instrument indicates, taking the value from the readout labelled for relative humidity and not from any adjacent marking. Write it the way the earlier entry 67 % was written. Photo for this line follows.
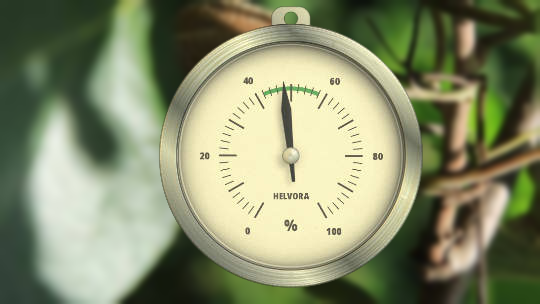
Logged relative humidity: 48 %
